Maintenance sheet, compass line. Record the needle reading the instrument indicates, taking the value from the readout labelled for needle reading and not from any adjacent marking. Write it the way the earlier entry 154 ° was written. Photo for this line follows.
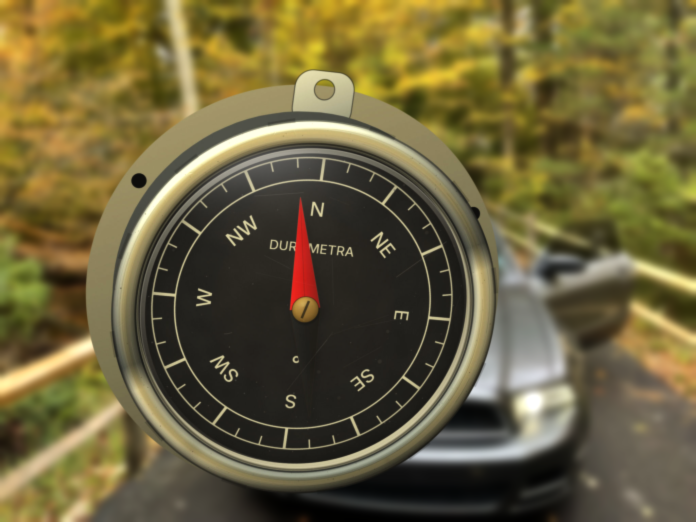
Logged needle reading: 350 °
